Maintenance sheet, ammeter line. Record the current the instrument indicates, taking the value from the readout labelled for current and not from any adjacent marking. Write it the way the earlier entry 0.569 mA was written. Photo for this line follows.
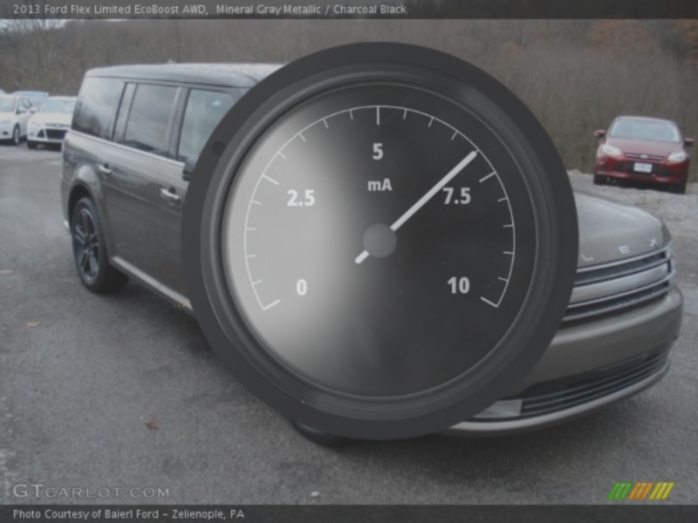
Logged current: 7 mA
